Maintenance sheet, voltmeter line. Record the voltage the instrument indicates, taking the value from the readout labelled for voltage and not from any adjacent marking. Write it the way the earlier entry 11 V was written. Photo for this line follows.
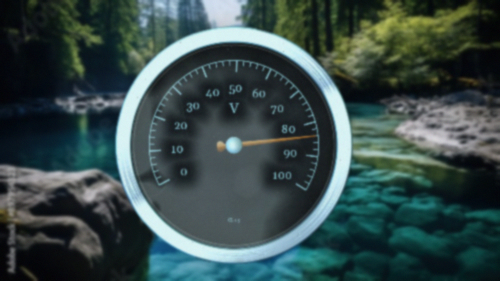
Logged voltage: 84 V
